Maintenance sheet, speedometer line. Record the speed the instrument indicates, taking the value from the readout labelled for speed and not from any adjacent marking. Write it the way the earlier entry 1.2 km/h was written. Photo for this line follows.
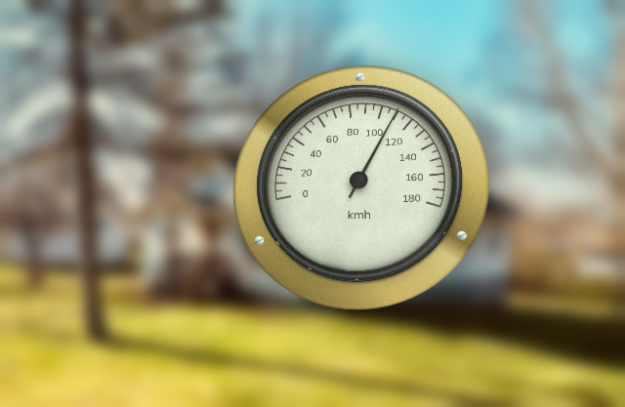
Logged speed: 110 km/h
